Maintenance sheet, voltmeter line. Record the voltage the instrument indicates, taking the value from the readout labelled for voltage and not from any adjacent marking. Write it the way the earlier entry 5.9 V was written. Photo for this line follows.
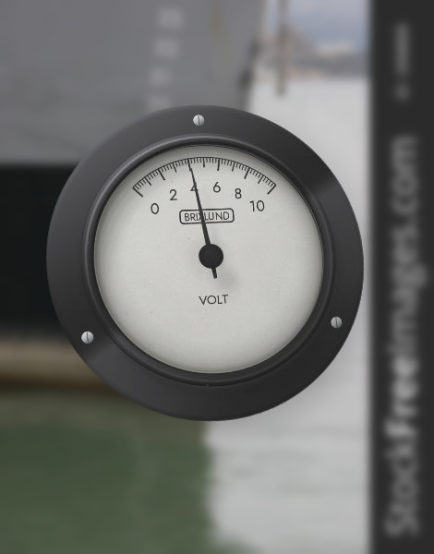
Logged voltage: 4 V
